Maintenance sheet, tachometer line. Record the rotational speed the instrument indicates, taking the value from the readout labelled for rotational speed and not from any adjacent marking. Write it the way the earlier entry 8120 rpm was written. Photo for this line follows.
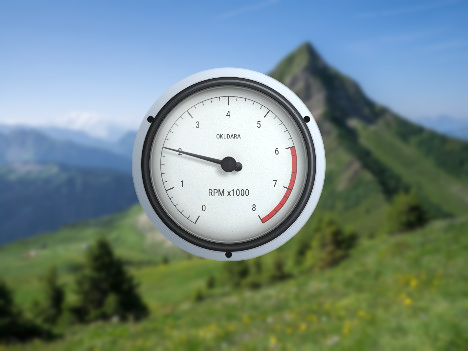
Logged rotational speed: 2000 rpm
